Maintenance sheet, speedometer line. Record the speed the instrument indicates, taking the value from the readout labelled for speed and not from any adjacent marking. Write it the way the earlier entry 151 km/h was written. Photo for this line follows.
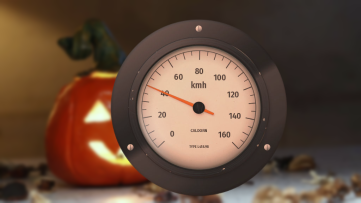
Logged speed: 40 km/h
